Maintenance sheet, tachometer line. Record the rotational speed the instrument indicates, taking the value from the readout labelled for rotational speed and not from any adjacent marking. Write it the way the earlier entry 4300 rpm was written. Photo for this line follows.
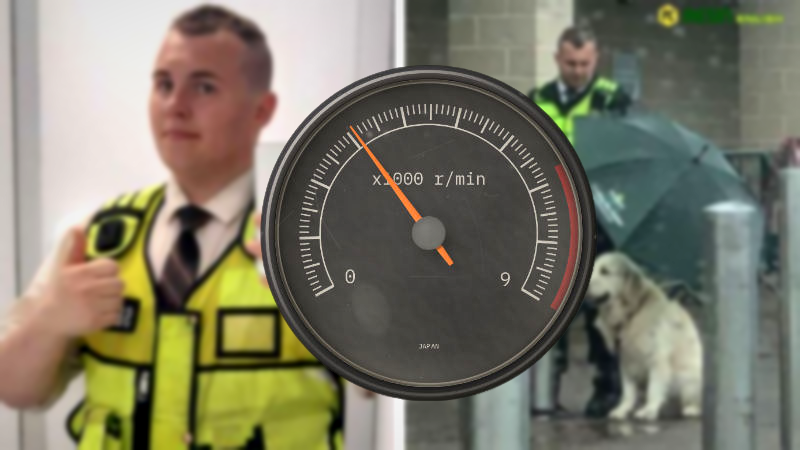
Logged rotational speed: 3100 rpm
